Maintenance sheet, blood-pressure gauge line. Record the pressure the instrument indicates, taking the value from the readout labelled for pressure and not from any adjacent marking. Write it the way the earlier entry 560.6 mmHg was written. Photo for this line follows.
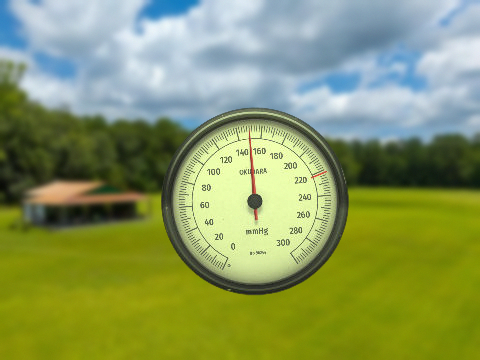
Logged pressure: 150 mmHg
